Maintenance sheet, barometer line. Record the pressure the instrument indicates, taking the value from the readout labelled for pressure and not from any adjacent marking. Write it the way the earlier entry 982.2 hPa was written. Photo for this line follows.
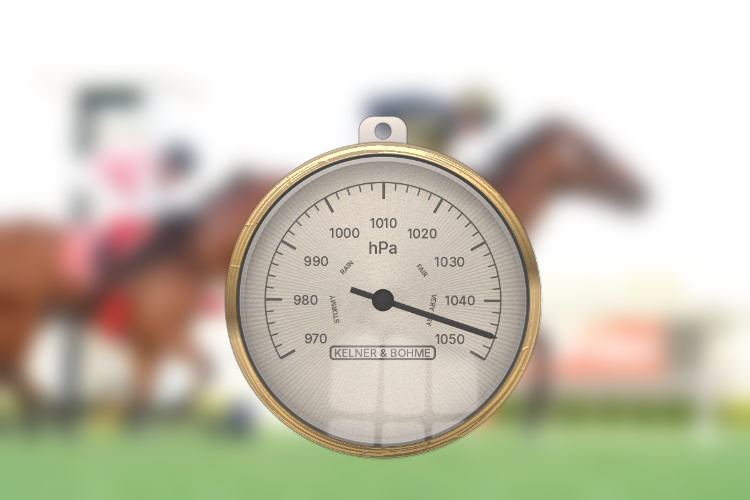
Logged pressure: 1046 hPa
